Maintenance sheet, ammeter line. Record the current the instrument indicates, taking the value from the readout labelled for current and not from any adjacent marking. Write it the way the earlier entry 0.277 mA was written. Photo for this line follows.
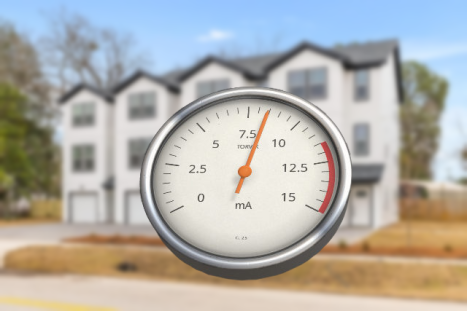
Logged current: 8.5 mA
